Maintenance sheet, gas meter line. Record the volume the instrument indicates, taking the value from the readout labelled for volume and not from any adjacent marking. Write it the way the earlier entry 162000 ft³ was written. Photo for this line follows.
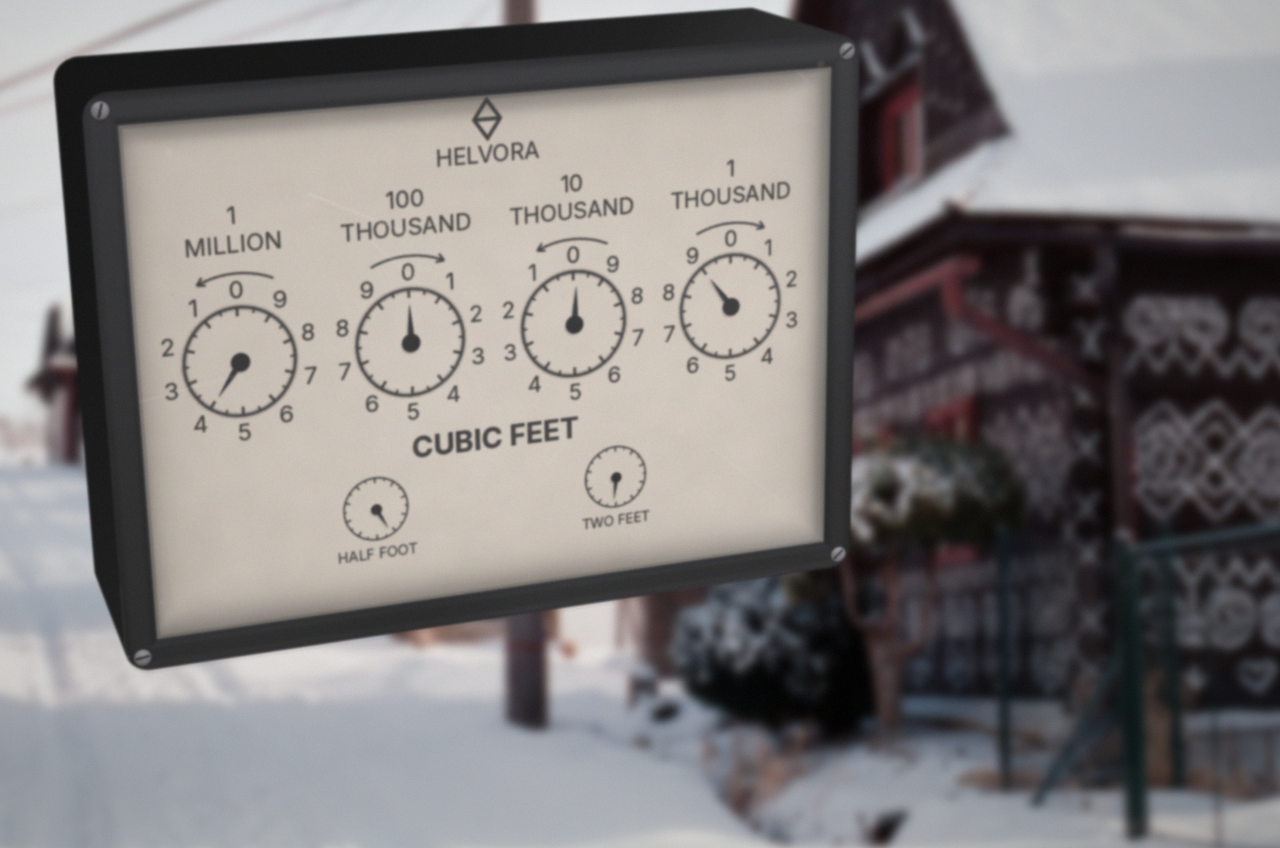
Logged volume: 399900 ft³
